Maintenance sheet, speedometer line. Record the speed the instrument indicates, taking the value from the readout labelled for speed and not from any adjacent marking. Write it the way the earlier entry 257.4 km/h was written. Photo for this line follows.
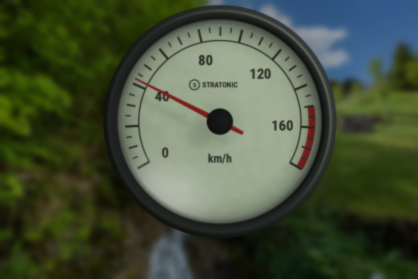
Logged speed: 42.5 km/h
